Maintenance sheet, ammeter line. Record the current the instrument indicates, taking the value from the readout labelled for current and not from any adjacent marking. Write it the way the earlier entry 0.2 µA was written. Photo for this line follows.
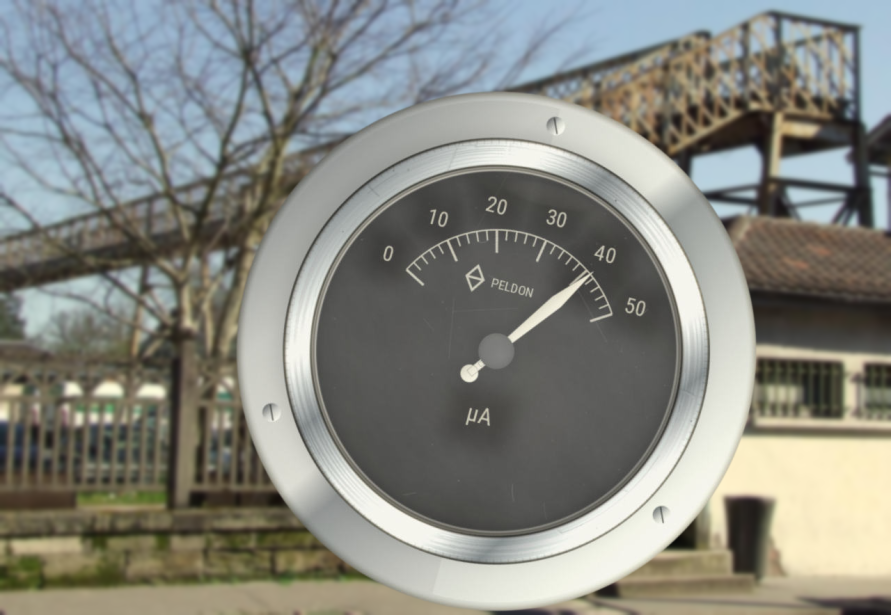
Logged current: 41 µA
